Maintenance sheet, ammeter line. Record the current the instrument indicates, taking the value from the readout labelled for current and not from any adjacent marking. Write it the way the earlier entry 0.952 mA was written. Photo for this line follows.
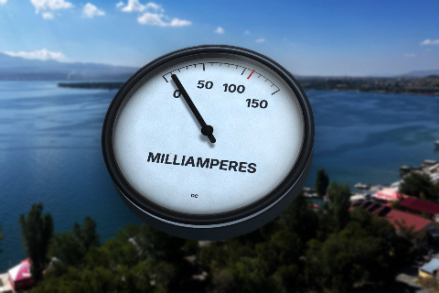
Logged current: 10 mA
